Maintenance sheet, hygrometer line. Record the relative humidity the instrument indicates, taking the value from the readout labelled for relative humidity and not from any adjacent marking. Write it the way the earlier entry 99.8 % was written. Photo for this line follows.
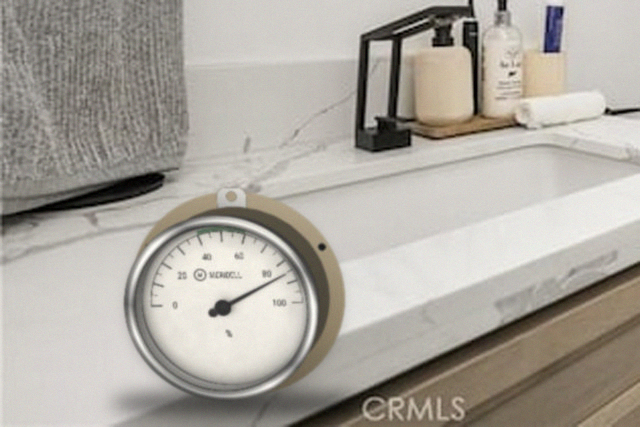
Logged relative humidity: 85 %
